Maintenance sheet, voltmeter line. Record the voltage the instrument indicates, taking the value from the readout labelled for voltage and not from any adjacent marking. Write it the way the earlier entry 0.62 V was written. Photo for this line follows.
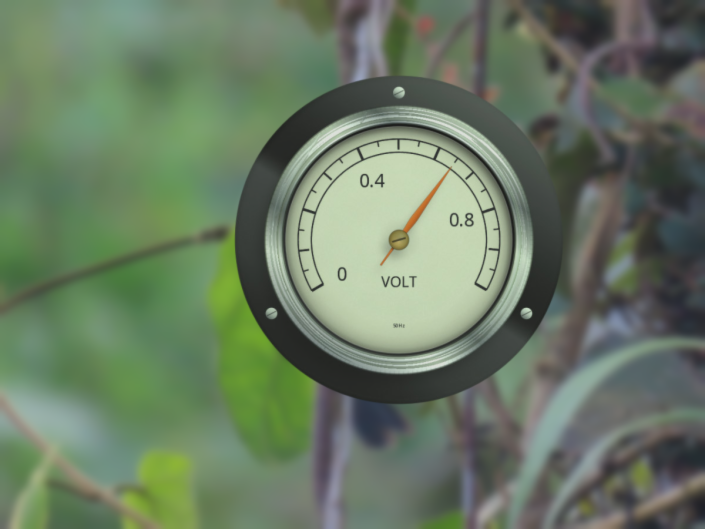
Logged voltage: 0.65 V
